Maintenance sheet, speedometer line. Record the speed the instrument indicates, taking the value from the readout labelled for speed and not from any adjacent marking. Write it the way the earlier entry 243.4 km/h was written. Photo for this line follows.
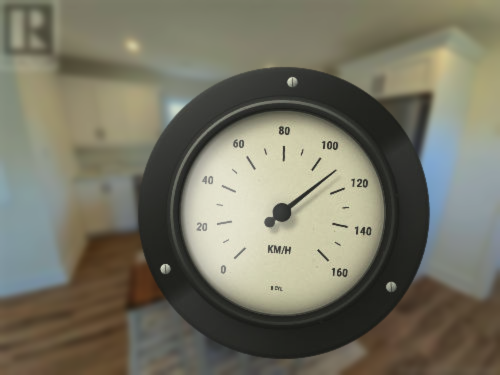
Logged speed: 110 km/h
